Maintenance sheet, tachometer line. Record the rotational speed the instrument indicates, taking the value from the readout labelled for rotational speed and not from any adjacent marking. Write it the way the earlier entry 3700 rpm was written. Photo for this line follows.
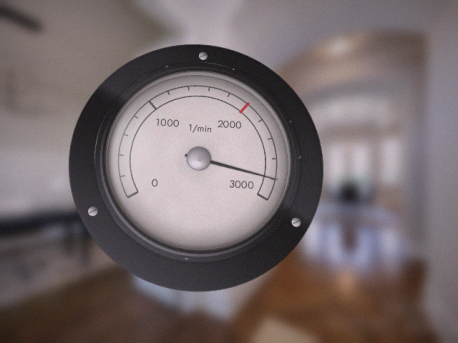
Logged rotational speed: 2800 rpm
